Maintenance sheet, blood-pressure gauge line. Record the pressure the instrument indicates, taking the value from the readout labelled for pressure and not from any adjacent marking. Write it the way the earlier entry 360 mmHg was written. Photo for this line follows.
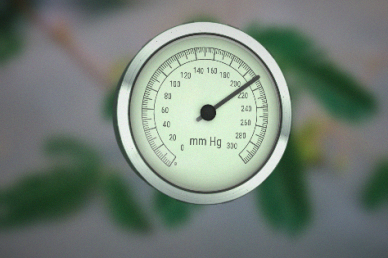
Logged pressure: 210 mmHg
